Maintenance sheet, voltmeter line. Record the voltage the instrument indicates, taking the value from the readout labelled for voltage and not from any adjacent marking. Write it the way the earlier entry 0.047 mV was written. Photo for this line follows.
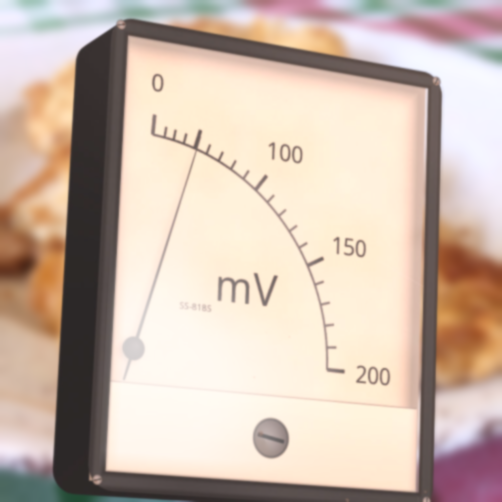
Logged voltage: 50 mV
